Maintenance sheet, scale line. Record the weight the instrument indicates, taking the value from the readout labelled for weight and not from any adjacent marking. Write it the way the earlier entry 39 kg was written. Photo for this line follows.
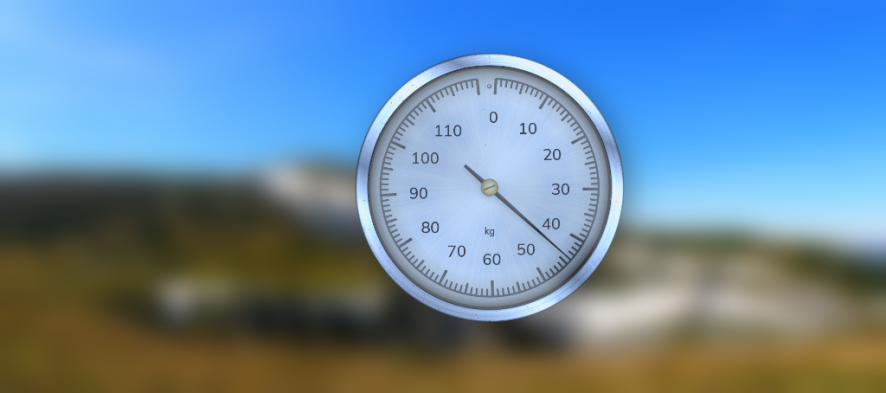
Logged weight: 44 kg
